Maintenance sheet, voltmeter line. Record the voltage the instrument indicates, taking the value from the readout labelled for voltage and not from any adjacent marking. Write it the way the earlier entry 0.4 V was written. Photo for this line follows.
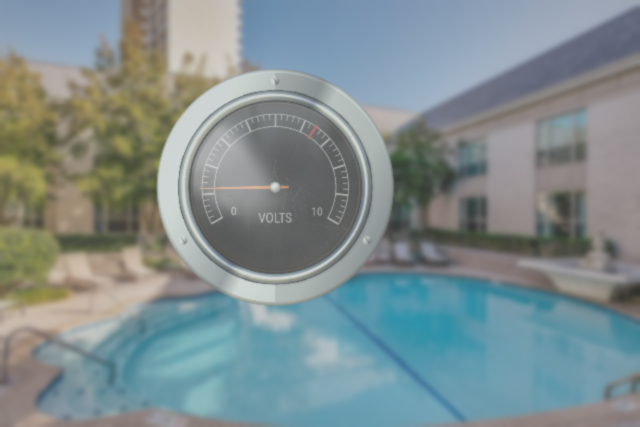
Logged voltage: 1.2 V
